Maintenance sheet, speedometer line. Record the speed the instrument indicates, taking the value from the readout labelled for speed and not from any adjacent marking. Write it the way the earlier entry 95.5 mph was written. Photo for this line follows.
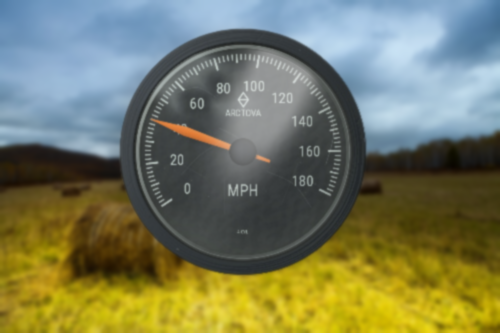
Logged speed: 40 mph
